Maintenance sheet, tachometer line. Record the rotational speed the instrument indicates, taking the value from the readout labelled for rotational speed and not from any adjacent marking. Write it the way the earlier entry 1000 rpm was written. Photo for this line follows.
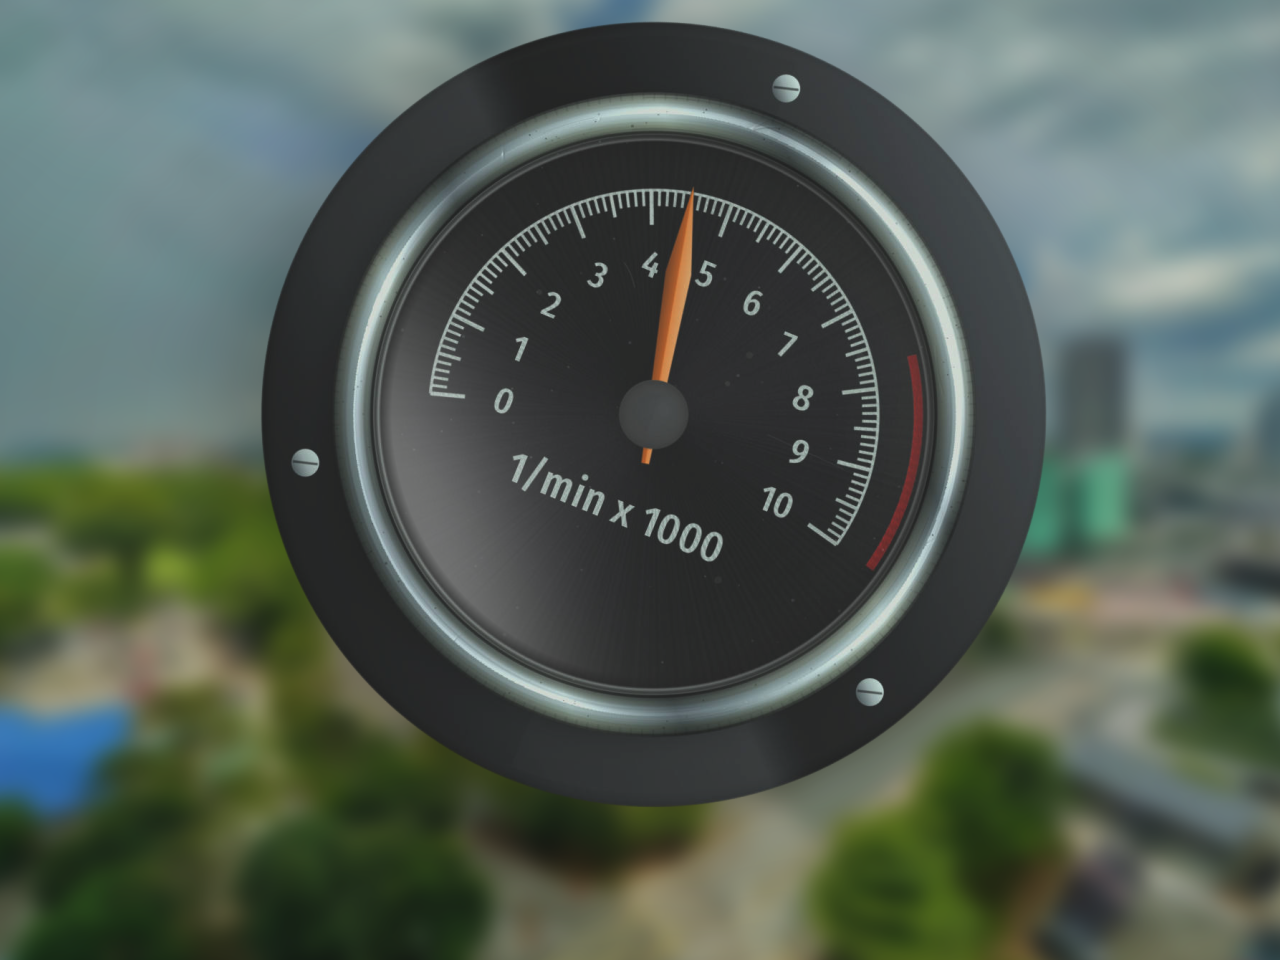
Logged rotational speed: 4500 rpm
